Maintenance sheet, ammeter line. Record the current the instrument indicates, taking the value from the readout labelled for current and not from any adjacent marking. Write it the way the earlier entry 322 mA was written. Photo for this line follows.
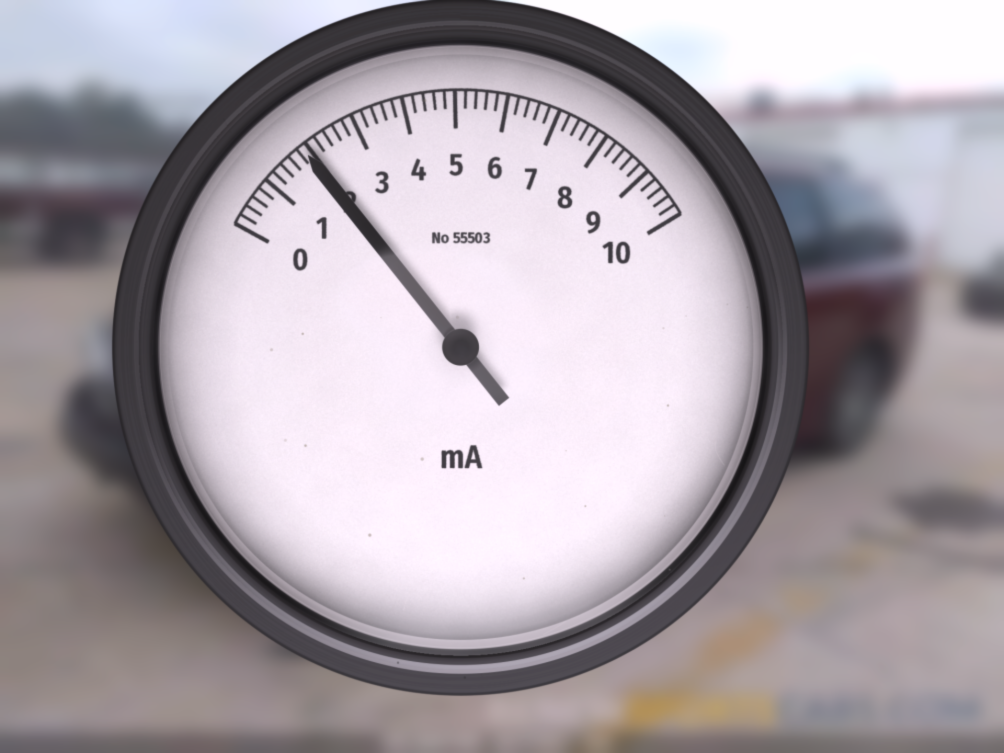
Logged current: 1.9 mA
